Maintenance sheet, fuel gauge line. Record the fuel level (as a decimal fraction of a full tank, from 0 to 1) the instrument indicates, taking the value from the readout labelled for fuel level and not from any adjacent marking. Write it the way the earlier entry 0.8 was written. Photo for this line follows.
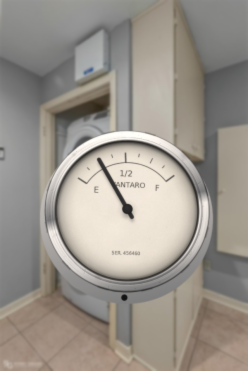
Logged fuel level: 0.25
